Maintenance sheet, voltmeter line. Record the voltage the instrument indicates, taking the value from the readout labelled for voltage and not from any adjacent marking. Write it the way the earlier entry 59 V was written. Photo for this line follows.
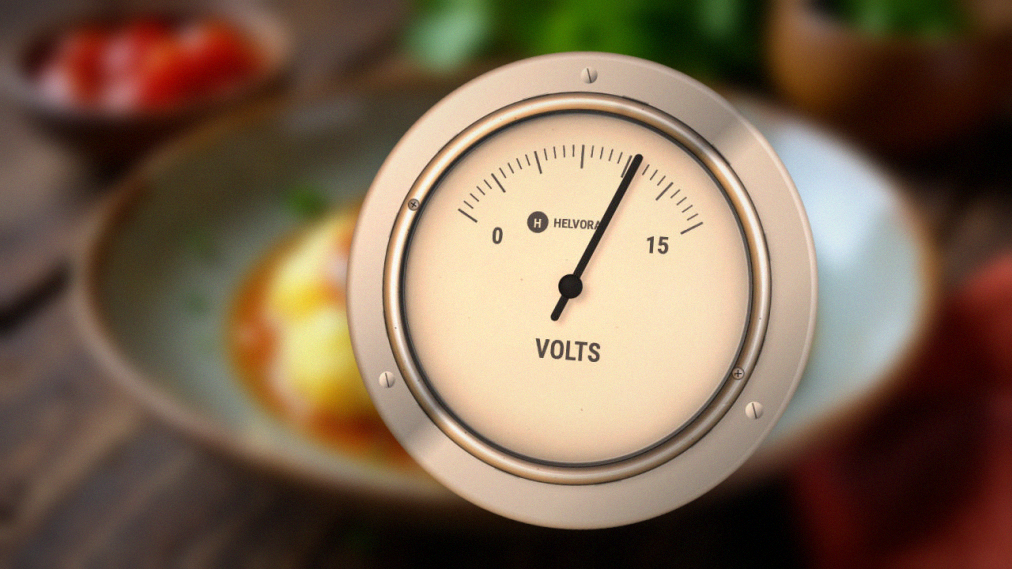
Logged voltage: 10.5 V
